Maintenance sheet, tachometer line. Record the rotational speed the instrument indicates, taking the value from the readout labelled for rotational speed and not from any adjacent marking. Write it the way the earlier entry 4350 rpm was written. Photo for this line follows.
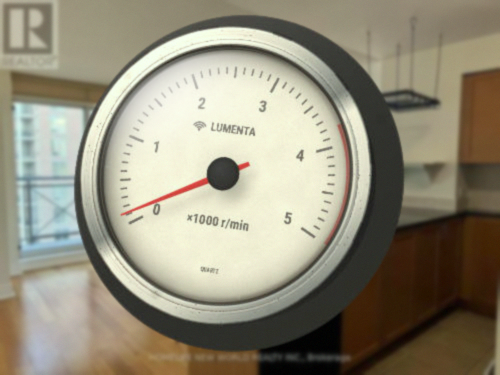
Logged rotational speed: 100 rpm
